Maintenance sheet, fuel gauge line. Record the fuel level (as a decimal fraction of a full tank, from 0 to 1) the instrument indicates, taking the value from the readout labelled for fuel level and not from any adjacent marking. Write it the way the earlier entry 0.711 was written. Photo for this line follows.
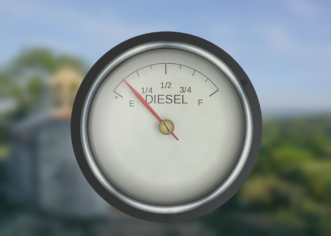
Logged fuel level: 0.125
